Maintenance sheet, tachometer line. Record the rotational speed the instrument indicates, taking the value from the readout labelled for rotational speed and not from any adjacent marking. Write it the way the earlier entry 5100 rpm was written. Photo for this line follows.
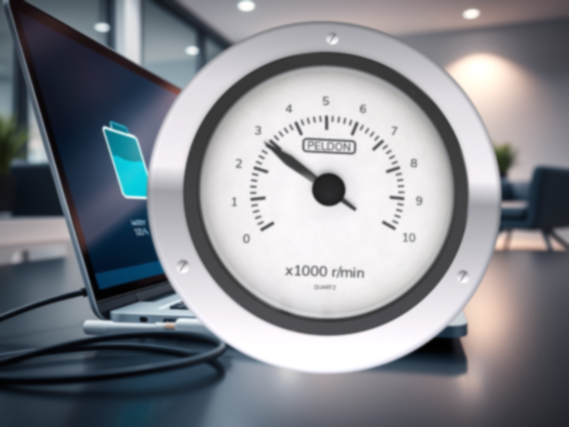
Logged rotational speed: 2800 rpm
